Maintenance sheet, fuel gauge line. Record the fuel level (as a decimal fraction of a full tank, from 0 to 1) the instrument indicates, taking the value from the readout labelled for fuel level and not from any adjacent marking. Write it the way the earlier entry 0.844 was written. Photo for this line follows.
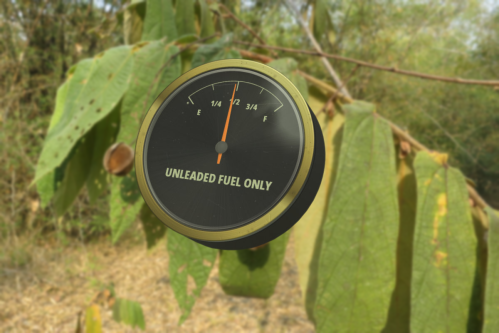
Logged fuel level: 0.5
